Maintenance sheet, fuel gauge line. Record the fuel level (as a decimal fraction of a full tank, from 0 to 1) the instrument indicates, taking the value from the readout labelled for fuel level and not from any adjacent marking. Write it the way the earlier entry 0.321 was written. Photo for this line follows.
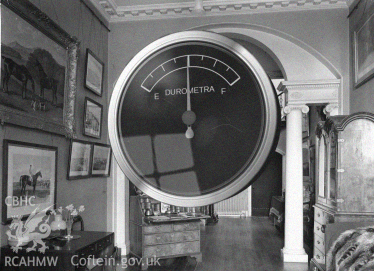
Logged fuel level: 0.5
